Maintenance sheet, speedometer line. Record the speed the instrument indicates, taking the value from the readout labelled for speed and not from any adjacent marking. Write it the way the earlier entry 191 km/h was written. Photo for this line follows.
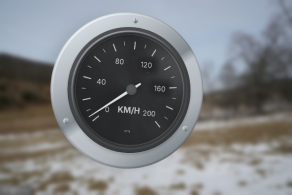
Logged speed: 5 km/h
